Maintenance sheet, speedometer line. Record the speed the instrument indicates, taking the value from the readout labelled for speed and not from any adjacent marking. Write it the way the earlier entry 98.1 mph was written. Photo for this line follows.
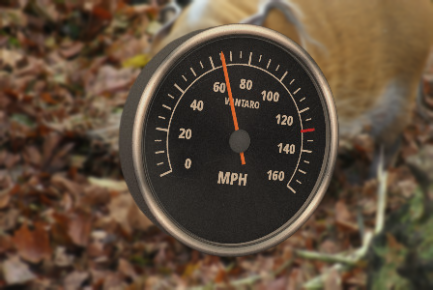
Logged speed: 65 mph
